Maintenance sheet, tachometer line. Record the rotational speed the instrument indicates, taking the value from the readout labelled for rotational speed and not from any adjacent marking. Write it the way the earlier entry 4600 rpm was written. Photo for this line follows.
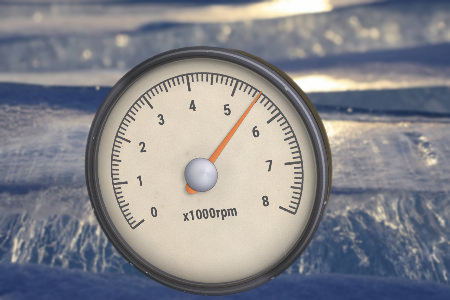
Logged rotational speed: 5500 rpm
